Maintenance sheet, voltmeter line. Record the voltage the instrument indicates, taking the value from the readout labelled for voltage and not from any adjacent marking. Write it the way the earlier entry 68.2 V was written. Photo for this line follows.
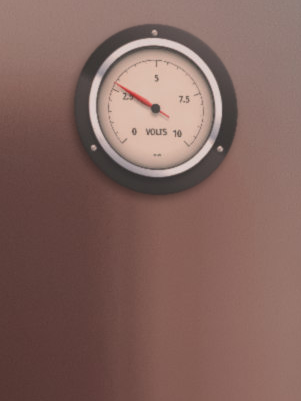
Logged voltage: 2.75 V
